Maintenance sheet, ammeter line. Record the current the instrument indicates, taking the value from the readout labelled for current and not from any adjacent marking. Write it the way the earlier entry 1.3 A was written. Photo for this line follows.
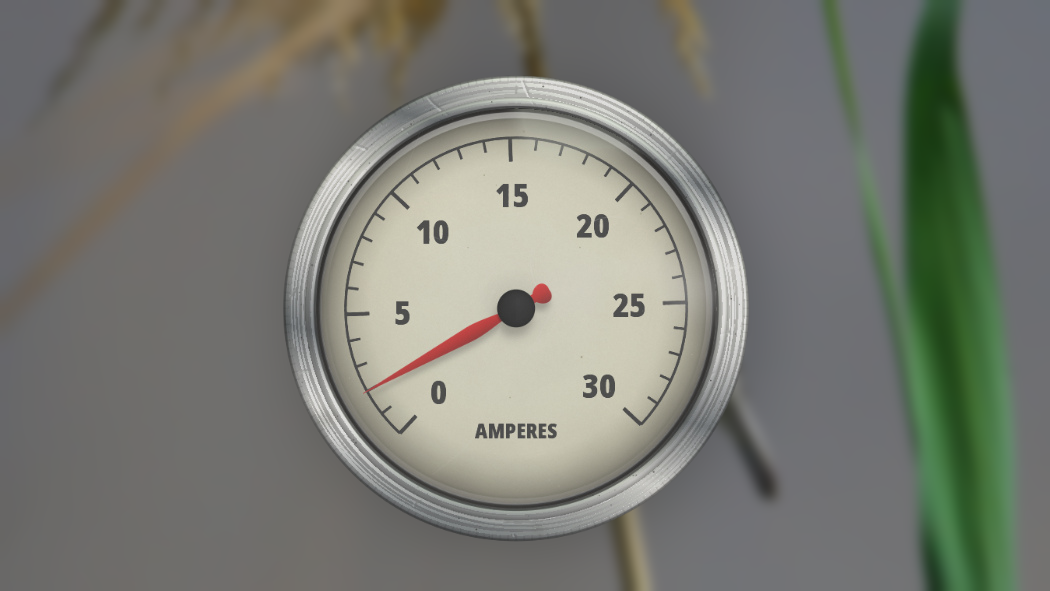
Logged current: 2 A
